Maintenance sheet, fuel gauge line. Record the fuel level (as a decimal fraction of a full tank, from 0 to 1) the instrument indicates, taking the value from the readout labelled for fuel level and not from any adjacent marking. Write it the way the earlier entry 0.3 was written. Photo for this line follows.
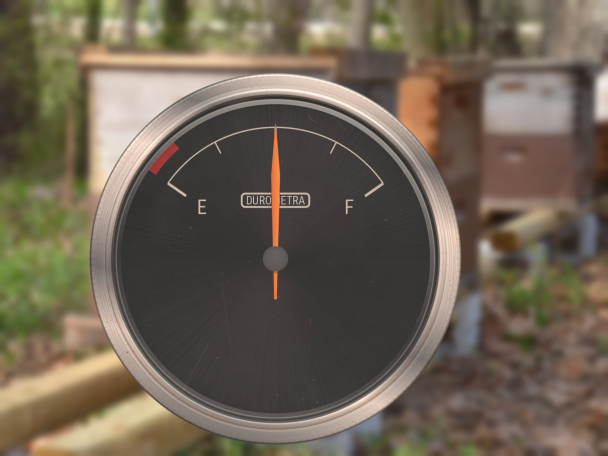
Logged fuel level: 0.5
